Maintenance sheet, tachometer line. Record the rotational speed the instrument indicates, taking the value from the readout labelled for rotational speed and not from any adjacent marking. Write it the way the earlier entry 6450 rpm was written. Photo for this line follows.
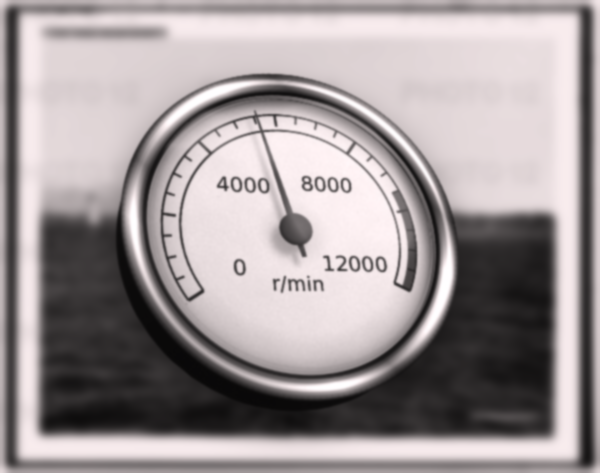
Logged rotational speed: 5500 rpm
